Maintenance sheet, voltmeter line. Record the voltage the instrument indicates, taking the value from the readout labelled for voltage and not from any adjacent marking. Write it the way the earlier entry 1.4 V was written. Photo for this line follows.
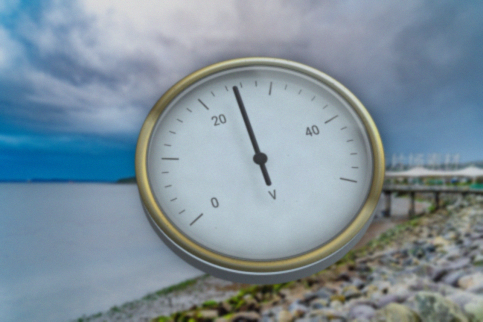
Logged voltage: 25 V
